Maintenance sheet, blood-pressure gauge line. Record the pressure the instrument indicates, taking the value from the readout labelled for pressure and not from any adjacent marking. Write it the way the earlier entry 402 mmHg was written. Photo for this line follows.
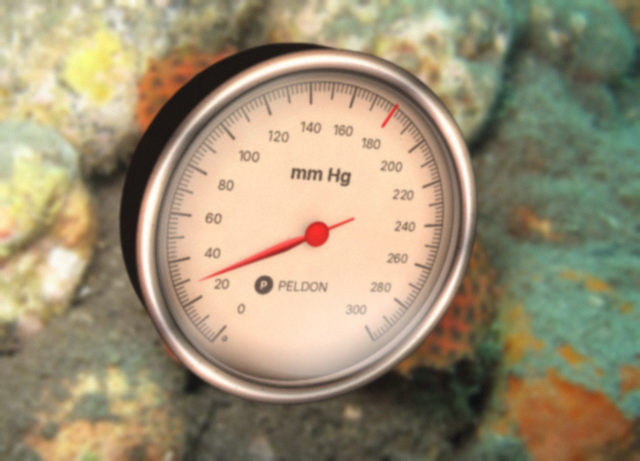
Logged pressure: 30 mmHg
